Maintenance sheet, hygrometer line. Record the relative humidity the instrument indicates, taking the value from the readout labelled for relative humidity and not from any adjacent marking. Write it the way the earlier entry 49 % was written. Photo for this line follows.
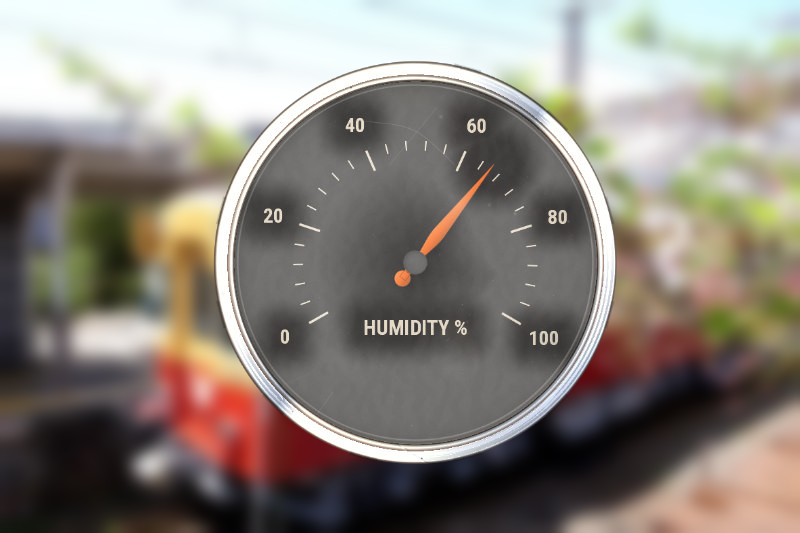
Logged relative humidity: 66 %
